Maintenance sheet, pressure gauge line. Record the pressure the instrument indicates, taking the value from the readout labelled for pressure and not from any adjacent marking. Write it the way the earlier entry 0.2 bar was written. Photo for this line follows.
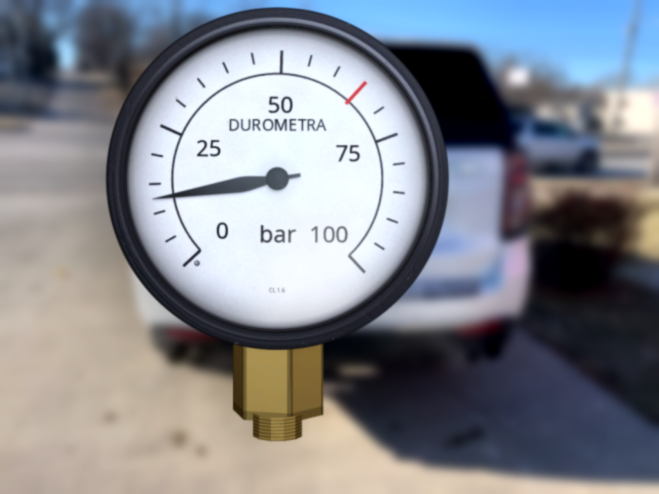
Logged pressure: 12.5 bar
